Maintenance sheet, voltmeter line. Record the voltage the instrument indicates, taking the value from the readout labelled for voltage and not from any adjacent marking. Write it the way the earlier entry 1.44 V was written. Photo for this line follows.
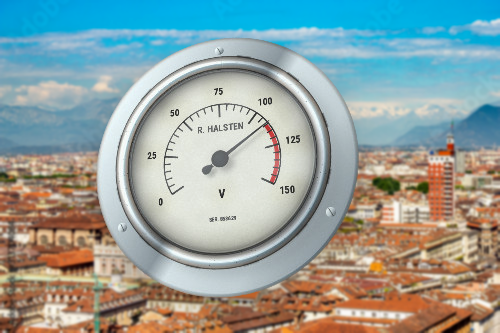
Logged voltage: 110 V
